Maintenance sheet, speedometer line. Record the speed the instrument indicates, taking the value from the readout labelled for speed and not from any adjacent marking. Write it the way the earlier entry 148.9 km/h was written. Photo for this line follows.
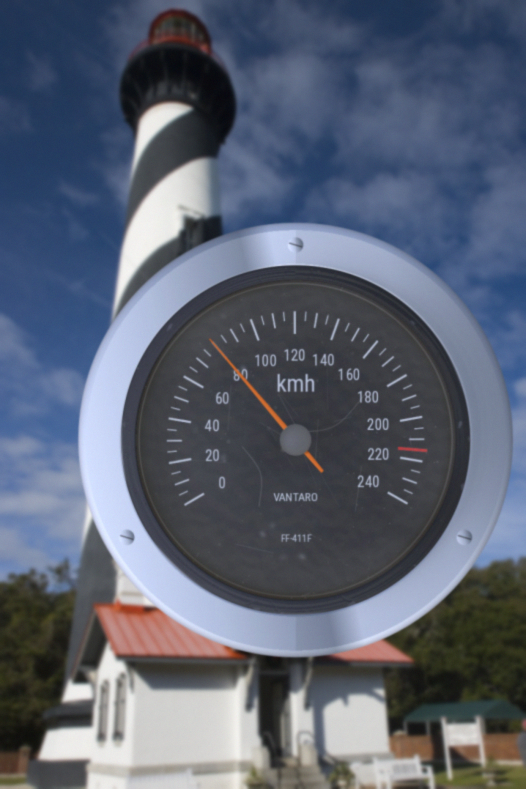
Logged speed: 80 km/h
